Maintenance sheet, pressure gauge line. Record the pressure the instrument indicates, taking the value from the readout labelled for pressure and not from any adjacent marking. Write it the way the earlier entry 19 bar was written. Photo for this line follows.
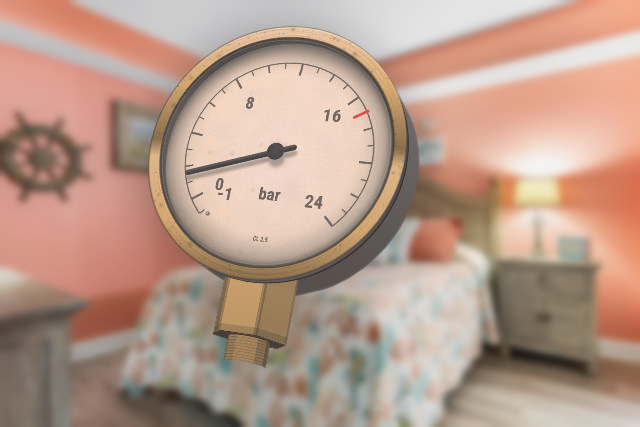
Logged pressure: 1.5 bar
